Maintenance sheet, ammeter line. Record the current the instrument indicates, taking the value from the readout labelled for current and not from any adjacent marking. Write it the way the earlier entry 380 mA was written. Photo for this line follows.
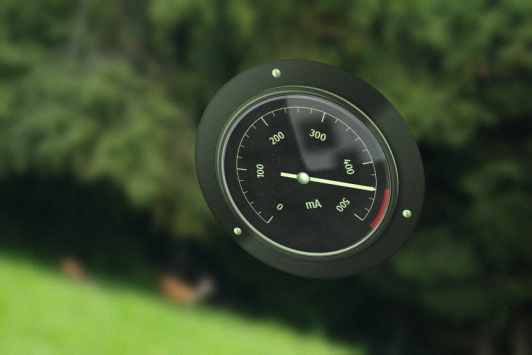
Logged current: 440 mA
